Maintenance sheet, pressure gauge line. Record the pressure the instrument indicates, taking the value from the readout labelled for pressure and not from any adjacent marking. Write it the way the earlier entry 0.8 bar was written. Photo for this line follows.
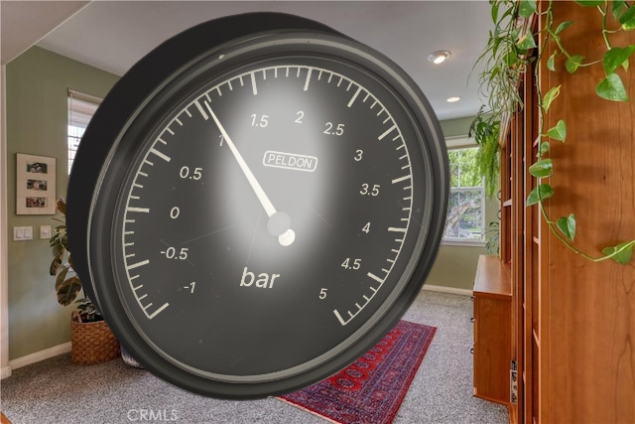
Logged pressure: 1.05 bar
